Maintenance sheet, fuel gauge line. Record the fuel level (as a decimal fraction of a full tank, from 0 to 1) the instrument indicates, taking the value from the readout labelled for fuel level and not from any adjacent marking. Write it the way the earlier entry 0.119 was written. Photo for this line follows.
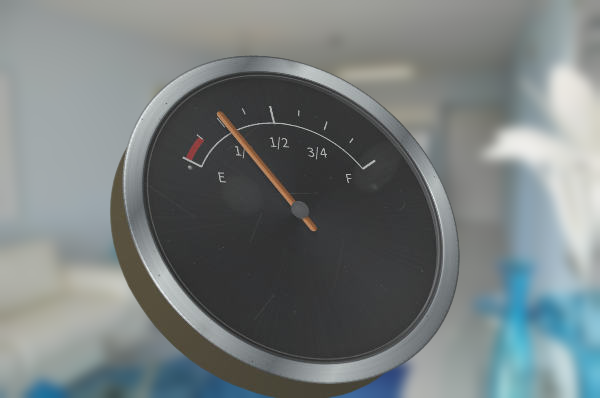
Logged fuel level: 0.25
